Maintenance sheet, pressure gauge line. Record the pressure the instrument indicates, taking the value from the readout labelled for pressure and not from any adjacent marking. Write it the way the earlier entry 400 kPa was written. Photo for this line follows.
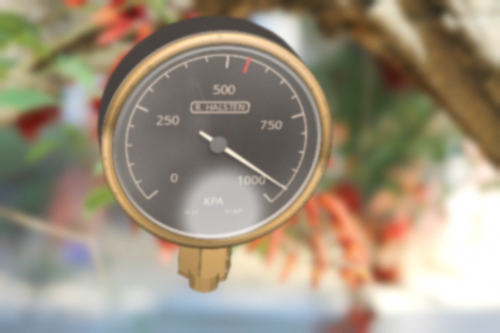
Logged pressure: 950 kPa
